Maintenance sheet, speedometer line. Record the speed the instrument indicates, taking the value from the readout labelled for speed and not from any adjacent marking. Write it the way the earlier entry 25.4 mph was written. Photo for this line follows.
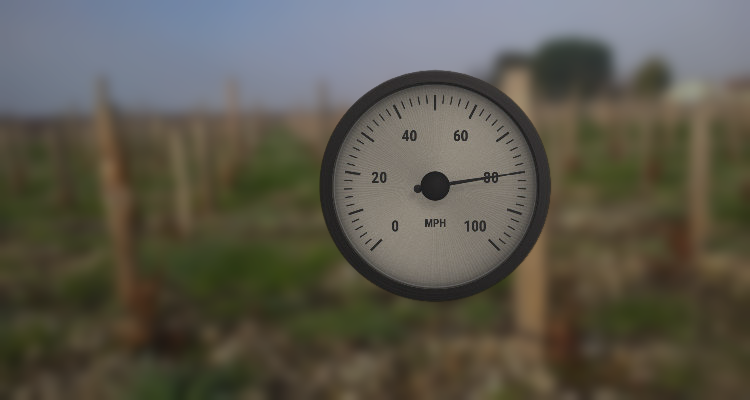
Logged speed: 80 mph
